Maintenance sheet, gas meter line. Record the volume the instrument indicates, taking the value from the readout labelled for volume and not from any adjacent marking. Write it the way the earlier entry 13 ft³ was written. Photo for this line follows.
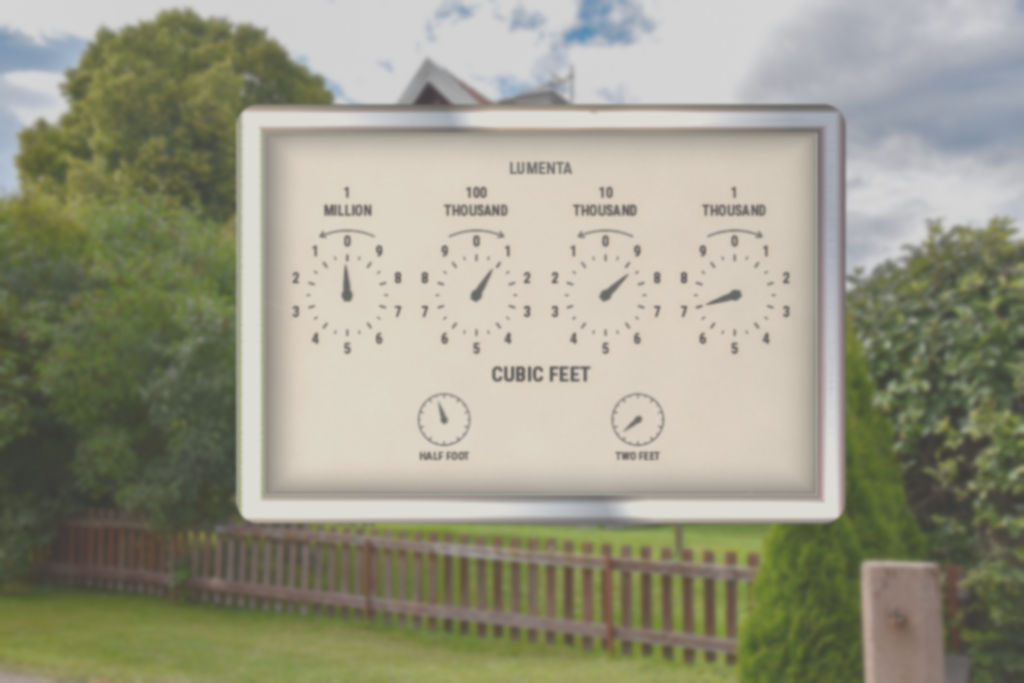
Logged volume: 8700 ft³
